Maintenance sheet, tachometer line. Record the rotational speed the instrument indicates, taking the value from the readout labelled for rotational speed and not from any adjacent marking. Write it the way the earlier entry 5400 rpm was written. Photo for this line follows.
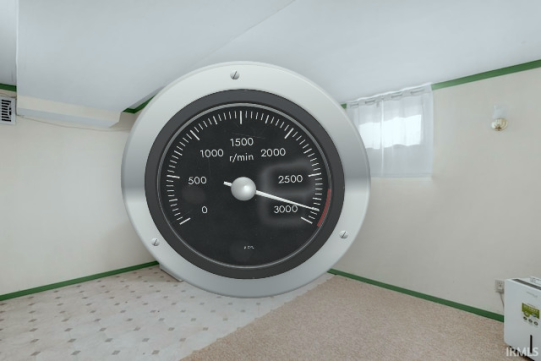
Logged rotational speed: 2850 rpm
